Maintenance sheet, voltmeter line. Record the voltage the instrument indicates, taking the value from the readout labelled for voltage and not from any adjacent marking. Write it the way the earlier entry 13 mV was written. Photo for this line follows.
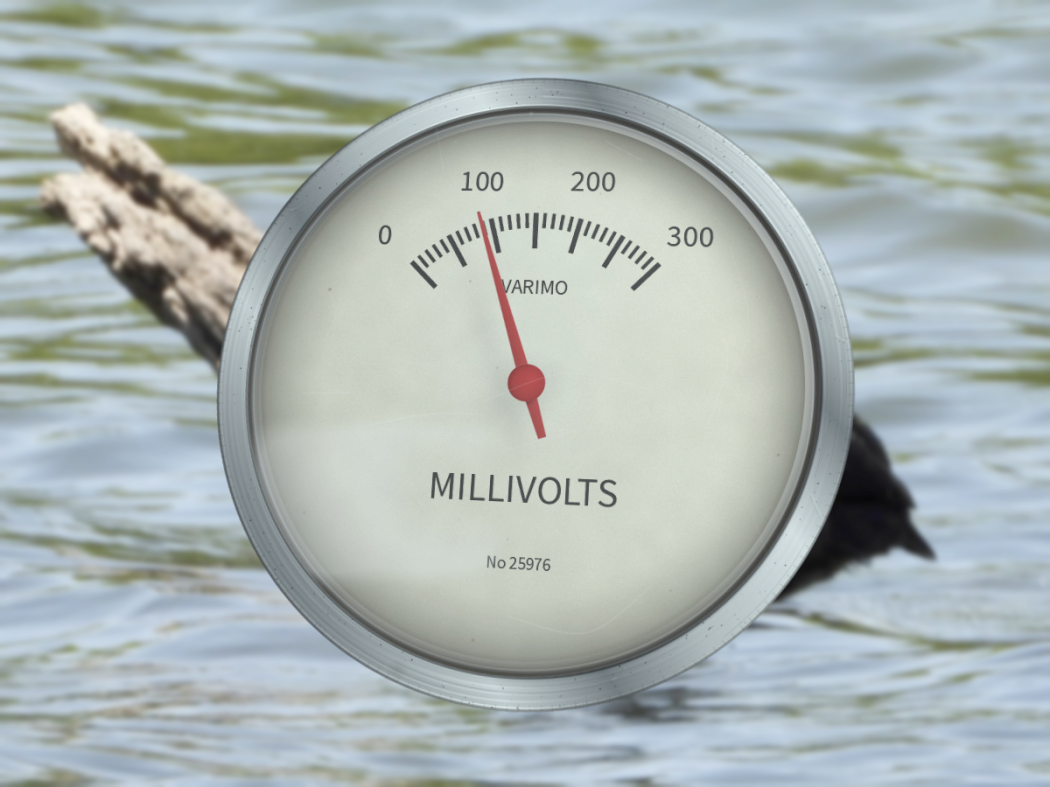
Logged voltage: 90 mV
